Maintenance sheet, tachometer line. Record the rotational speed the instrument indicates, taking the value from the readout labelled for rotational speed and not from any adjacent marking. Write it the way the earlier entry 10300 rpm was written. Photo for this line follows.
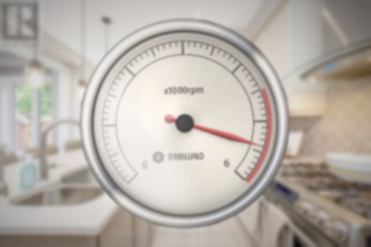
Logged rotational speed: 5400 rpm
